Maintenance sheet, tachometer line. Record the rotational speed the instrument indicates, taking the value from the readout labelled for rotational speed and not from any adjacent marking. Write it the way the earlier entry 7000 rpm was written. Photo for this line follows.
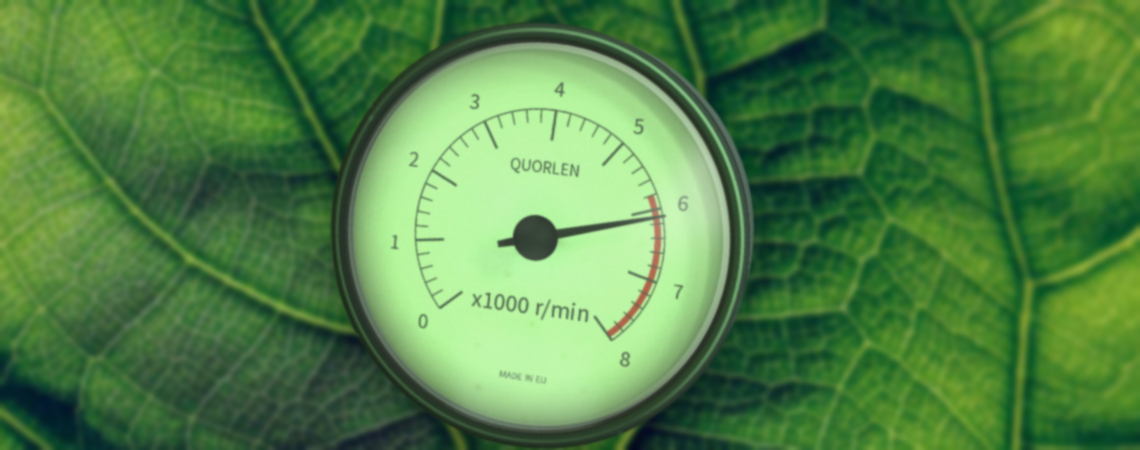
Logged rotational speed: 6100 rpm
